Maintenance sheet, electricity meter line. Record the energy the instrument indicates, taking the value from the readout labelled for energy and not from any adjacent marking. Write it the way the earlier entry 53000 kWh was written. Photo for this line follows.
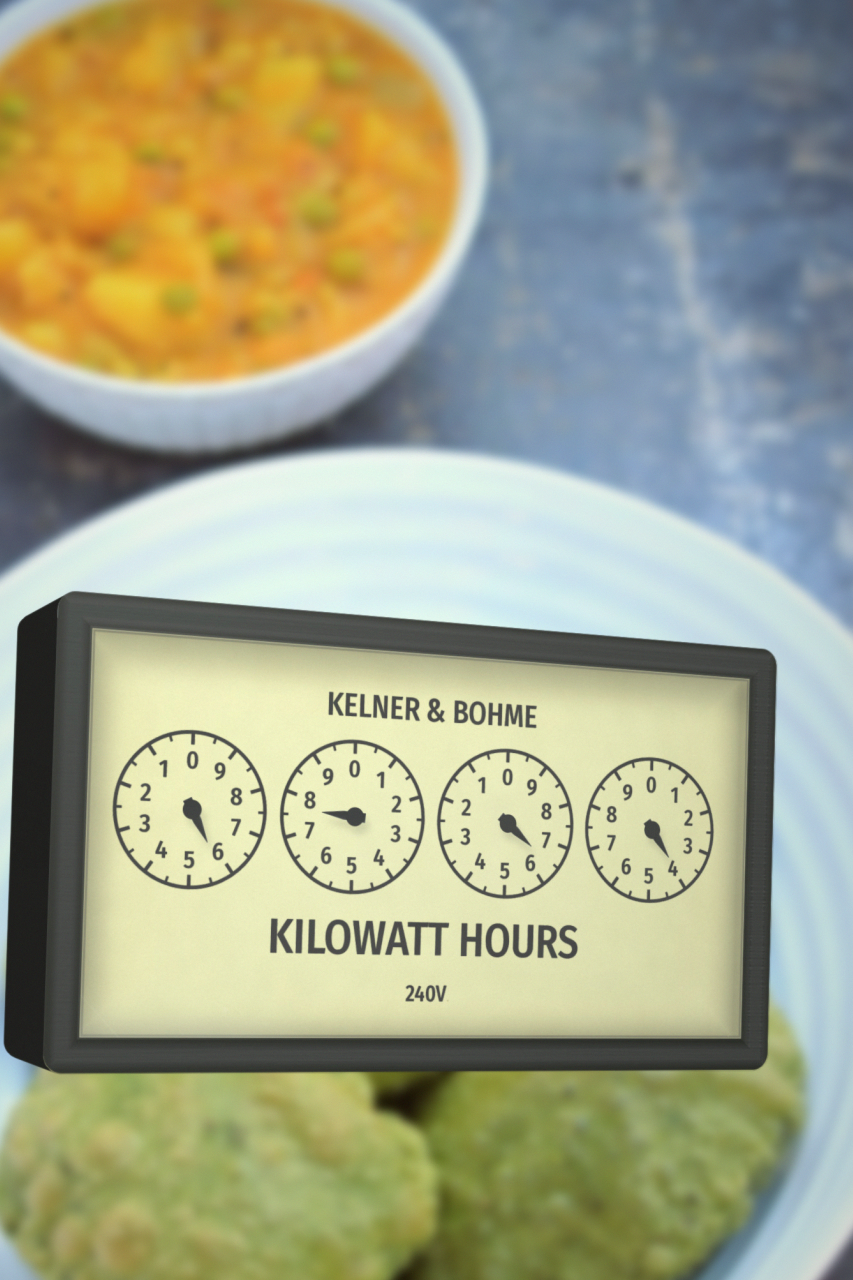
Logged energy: 5764 kWh
